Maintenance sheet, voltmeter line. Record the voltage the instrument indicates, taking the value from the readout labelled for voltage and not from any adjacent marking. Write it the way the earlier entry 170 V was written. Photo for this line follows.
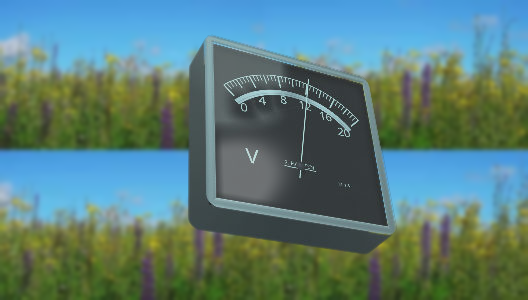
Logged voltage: 12 V
